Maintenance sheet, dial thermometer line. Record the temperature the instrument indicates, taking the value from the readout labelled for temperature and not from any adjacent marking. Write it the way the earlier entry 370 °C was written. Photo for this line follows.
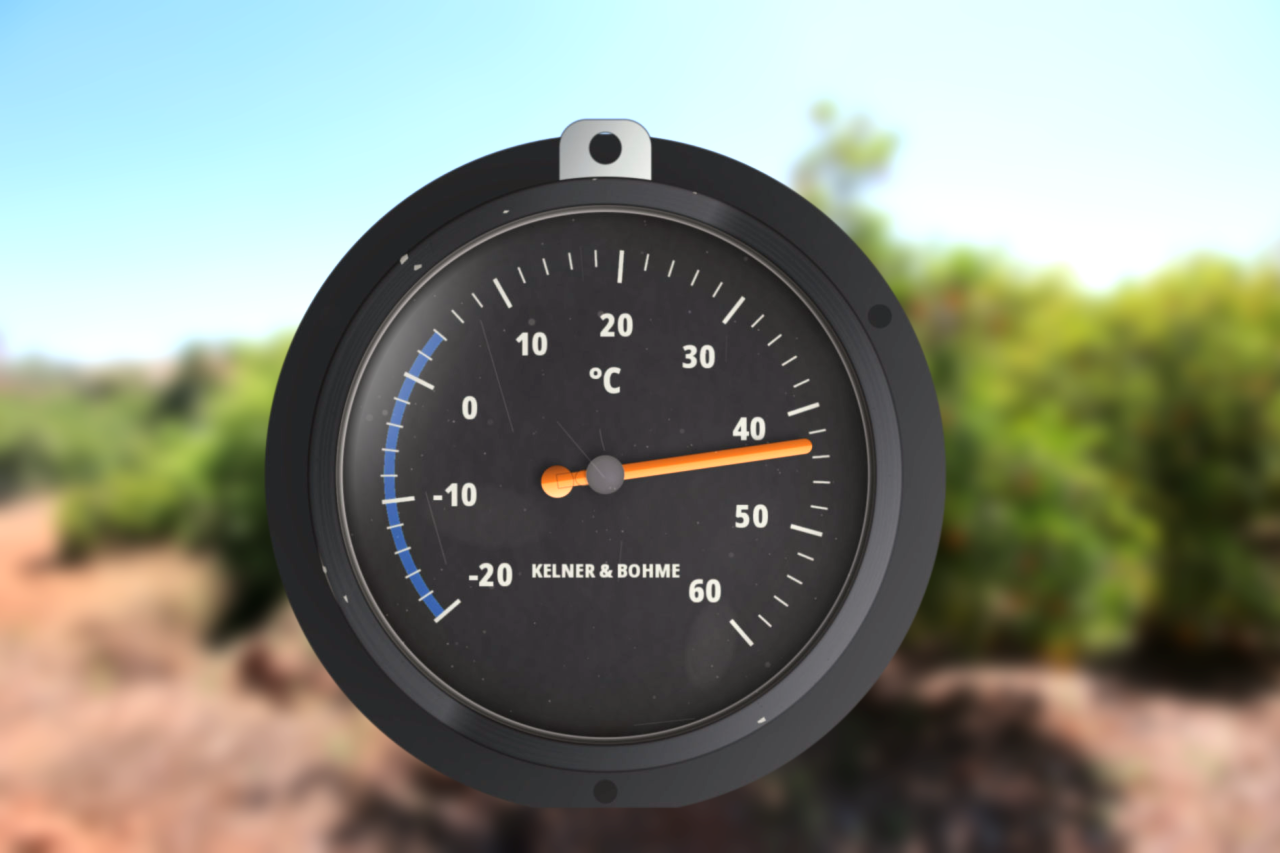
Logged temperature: 43 °C
